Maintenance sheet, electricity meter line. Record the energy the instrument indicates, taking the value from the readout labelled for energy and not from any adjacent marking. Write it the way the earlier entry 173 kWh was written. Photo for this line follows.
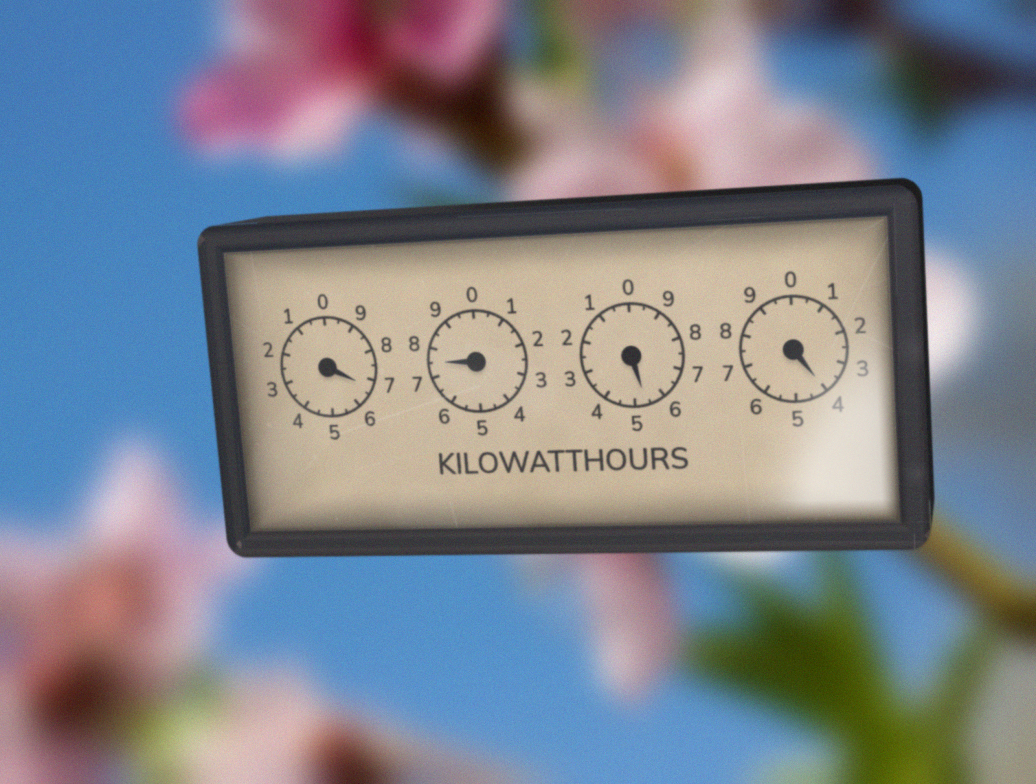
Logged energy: 6754 kWh
